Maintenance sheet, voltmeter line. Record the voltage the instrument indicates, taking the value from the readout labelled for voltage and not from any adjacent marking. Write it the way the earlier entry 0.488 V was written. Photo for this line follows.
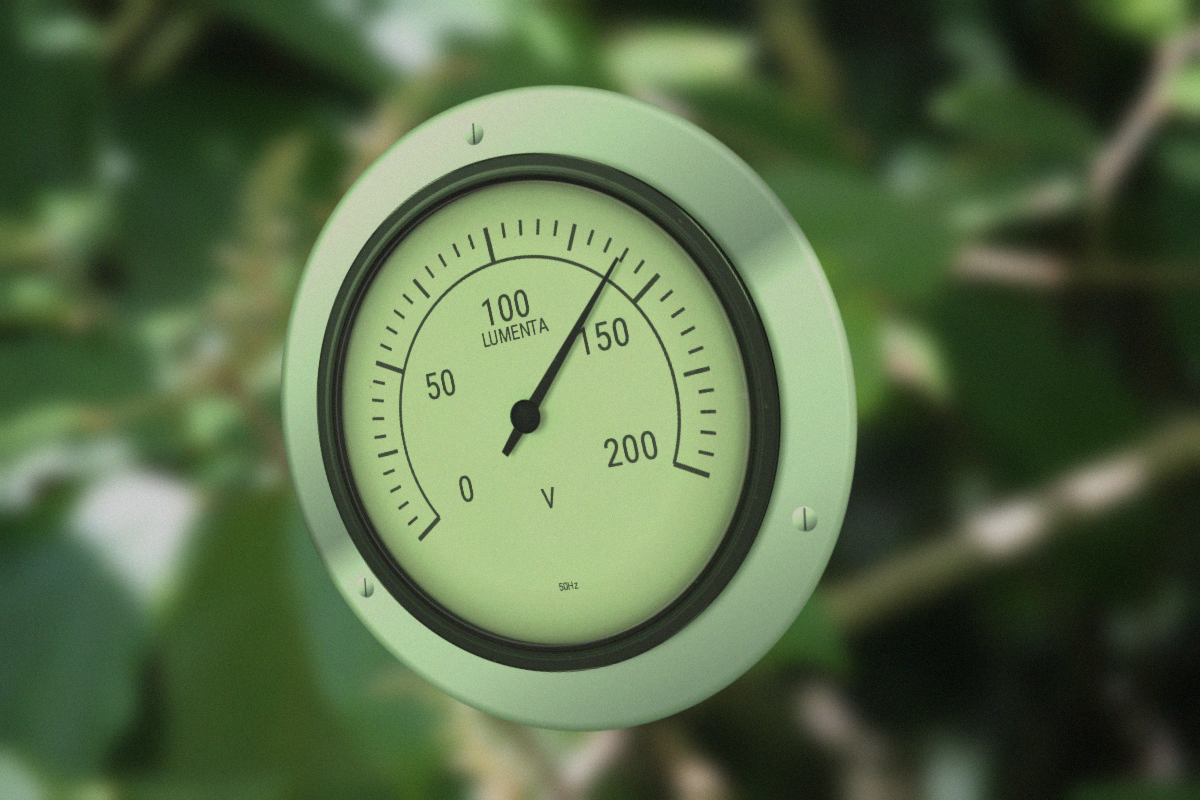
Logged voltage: 140 V
